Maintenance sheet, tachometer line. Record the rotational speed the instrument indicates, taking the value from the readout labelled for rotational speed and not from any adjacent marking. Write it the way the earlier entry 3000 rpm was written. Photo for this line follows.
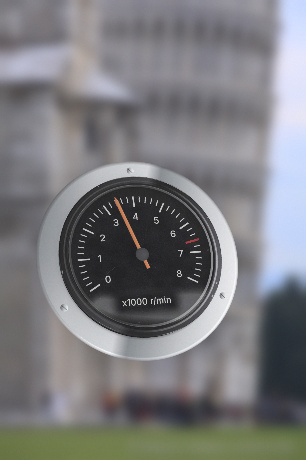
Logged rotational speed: 3400 rpm
